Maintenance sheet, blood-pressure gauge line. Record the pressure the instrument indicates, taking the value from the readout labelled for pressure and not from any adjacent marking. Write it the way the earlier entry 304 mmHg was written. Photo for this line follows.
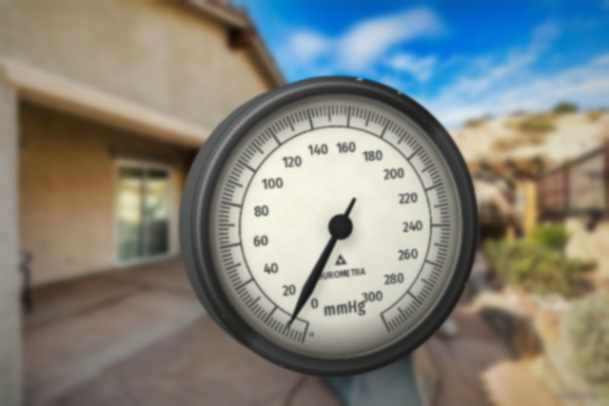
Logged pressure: 10 mmHg
